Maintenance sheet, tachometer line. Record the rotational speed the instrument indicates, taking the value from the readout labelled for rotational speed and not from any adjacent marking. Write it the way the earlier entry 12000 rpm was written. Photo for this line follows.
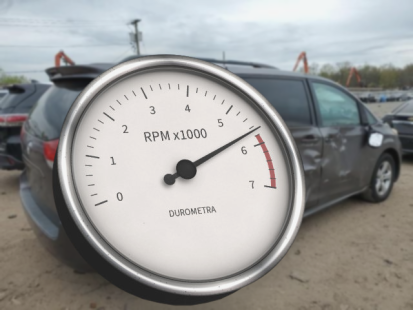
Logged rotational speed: 5700 rpm
